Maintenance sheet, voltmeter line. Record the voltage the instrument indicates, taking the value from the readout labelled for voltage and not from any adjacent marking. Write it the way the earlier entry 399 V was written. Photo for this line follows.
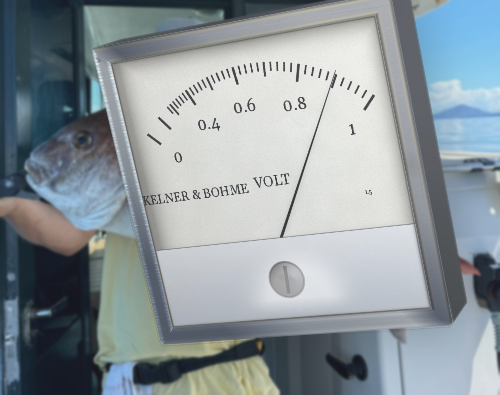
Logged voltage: 0.9 V
